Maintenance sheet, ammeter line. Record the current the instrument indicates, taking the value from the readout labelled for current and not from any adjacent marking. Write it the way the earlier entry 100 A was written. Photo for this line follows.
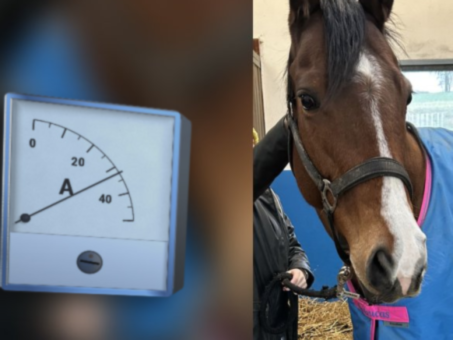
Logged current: 32.5 A
